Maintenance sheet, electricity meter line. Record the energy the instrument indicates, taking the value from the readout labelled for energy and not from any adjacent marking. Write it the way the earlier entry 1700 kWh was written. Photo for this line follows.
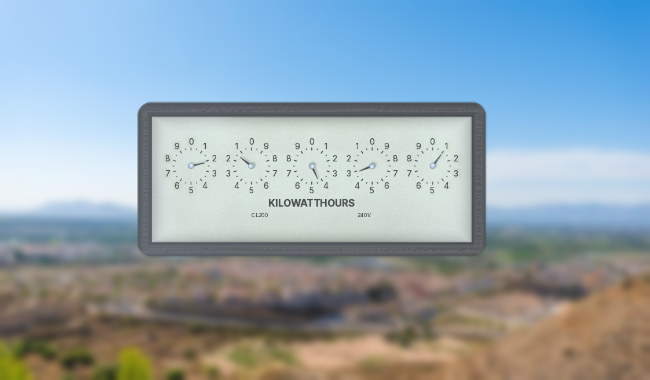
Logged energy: 21431 kWh
